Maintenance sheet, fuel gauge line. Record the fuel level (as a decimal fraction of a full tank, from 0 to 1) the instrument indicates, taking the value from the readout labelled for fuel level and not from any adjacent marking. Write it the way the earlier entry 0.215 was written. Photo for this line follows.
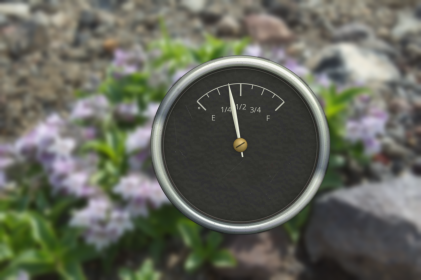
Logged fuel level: 0.375
